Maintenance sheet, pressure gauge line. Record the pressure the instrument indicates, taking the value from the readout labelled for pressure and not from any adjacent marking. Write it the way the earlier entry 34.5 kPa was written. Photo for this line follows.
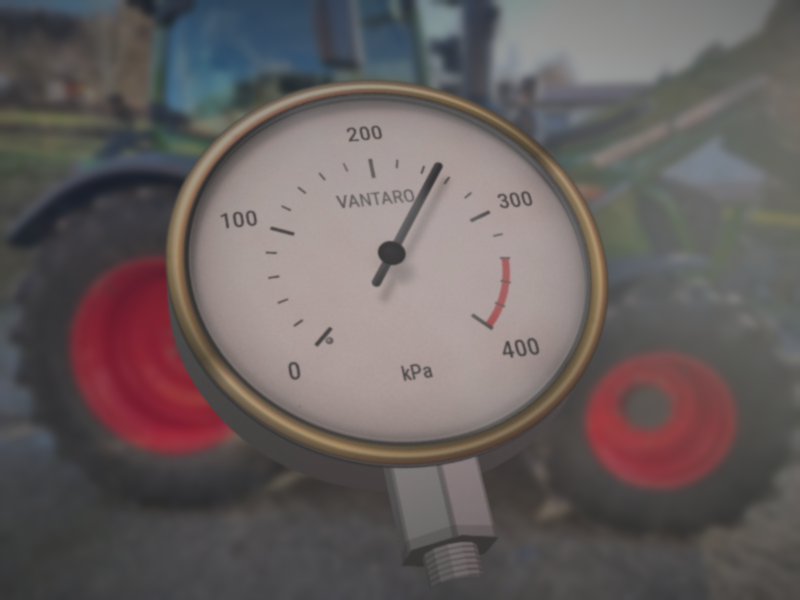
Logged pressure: 250 kPa
